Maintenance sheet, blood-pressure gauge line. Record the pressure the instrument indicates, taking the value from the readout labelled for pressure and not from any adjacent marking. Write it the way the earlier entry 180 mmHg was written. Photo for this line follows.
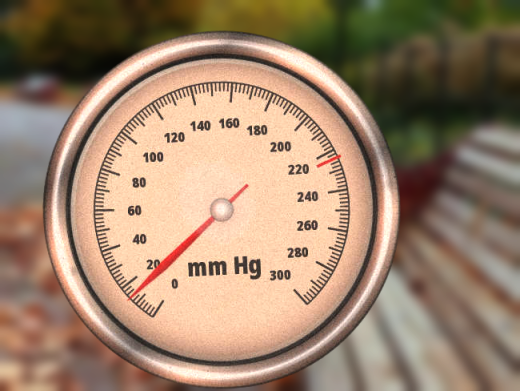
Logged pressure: 14 mmHg
